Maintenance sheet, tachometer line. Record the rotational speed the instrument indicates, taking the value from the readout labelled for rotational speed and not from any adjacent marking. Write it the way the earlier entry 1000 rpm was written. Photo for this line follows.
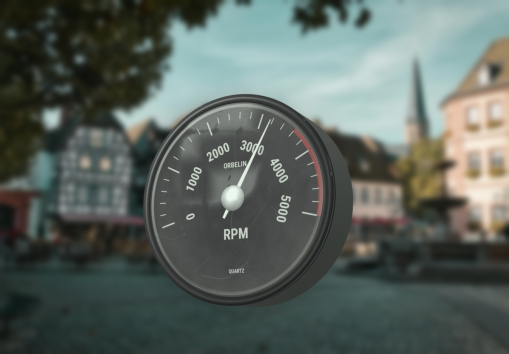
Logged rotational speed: 3200 rpm
